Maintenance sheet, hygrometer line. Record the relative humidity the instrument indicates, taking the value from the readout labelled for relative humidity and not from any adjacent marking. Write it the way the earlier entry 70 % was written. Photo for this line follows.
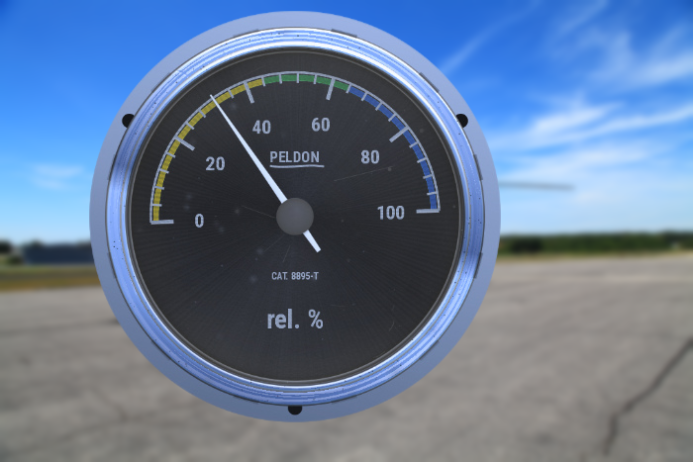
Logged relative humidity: 32 %
